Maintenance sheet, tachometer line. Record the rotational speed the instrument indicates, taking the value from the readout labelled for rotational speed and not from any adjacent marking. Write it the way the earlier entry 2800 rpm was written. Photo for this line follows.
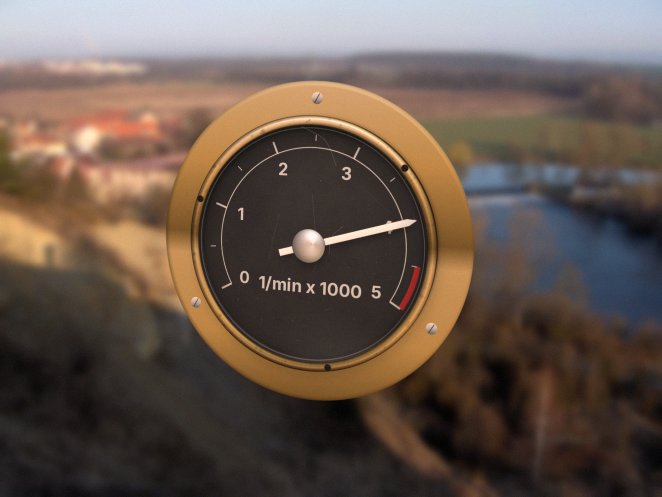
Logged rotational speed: 4000 rpm
